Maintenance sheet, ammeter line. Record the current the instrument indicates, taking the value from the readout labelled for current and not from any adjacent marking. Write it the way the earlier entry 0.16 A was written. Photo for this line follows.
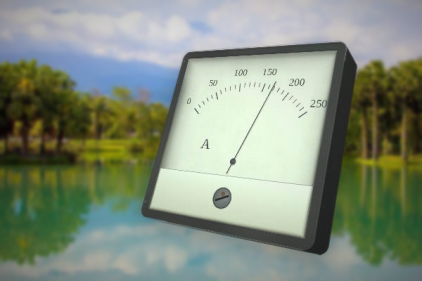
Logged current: 170 A
